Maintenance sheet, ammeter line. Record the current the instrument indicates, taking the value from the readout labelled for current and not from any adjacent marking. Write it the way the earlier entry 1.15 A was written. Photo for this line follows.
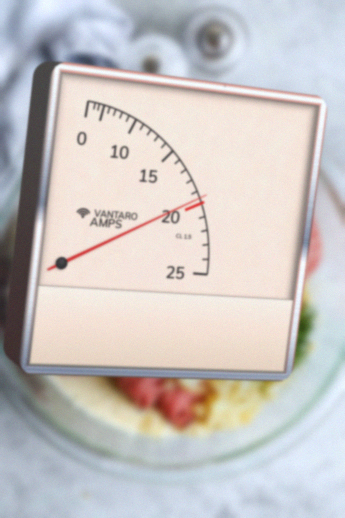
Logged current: 19.5 A
